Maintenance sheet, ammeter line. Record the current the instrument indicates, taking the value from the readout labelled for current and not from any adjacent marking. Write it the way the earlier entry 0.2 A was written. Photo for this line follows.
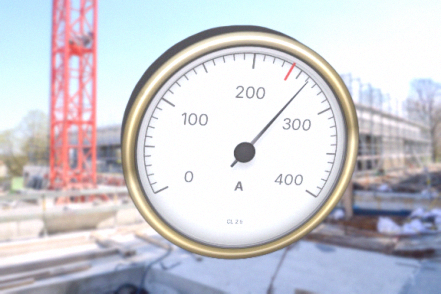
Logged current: 260 A
